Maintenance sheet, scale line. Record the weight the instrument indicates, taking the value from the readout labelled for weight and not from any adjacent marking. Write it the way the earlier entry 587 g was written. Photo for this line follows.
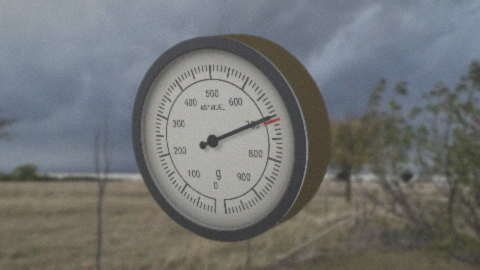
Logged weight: 700 g
